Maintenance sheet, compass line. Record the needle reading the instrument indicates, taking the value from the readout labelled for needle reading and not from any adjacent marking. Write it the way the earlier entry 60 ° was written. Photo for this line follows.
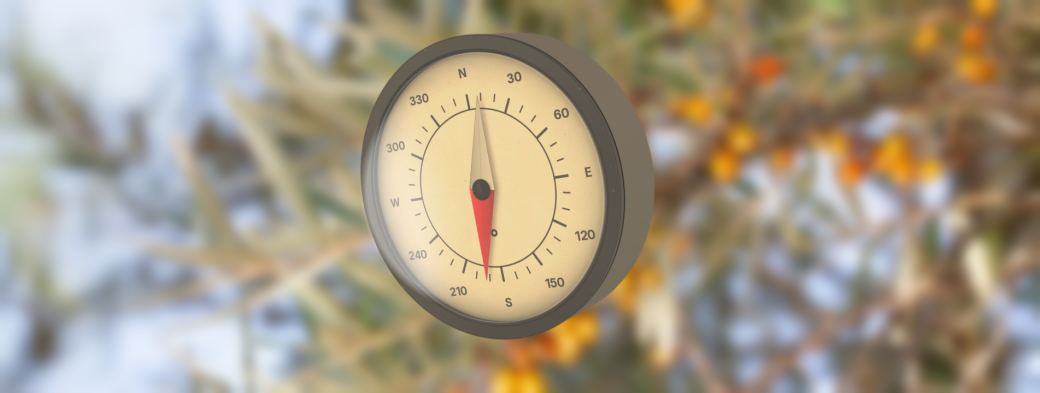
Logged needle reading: 190 °
